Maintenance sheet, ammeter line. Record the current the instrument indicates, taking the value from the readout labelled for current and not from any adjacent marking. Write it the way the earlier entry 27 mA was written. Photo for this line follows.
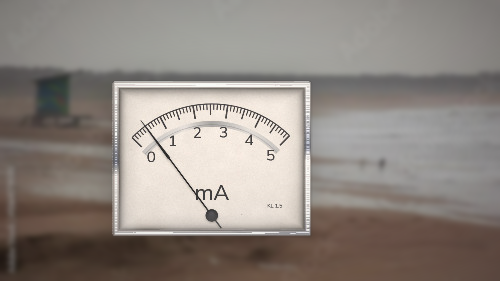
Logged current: 0.5 mA
